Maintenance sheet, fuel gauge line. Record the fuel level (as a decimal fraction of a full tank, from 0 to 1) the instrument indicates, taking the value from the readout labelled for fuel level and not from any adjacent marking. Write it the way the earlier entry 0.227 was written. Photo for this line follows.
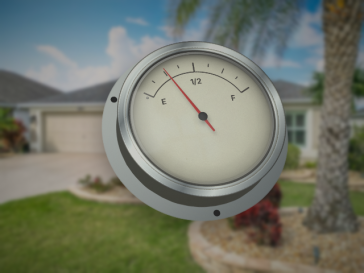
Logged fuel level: 0.25
